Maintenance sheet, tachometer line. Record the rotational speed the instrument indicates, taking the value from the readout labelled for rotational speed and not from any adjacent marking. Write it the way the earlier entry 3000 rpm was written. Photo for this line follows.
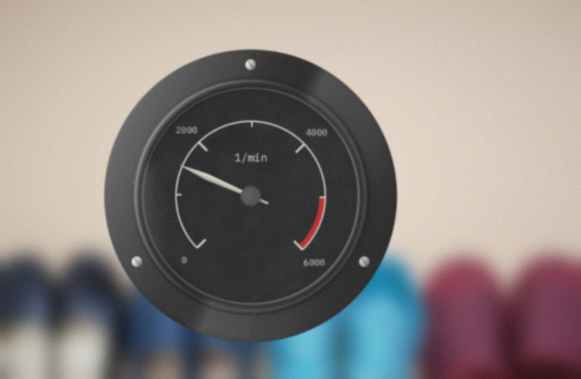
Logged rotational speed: 1500 rpm
